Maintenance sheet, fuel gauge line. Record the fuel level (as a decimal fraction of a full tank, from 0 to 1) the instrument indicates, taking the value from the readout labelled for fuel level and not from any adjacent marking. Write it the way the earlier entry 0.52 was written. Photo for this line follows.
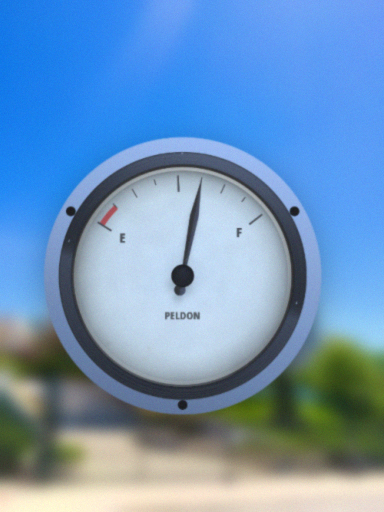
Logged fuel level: 0.625
